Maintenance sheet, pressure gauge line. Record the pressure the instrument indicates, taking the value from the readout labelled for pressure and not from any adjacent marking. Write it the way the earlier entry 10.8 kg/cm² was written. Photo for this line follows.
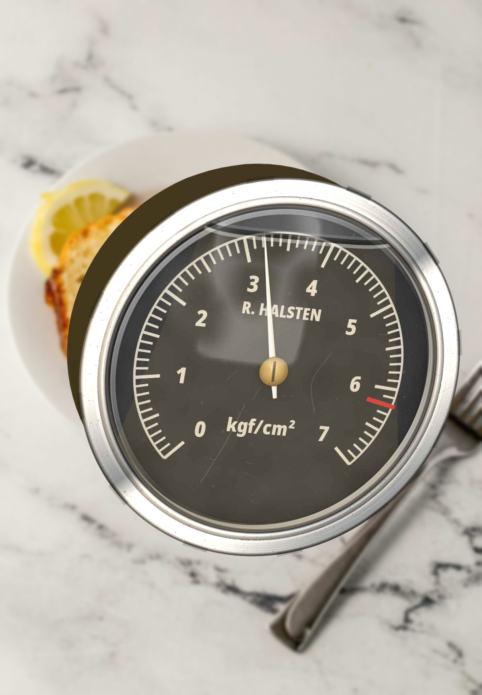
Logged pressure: 3.2 kg/cm²
